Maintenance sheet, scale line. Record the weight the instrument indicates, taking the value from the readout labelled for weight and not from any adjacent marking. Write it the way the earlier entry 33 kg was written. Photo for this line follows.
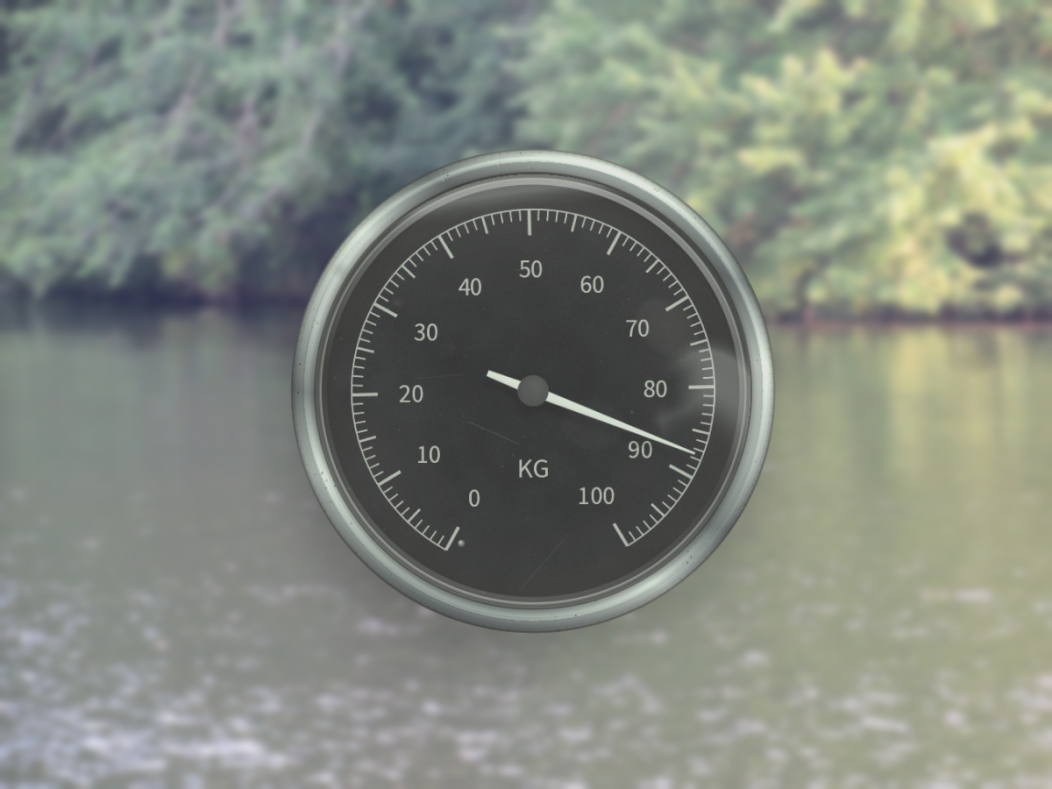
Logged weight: 87.5 kg
